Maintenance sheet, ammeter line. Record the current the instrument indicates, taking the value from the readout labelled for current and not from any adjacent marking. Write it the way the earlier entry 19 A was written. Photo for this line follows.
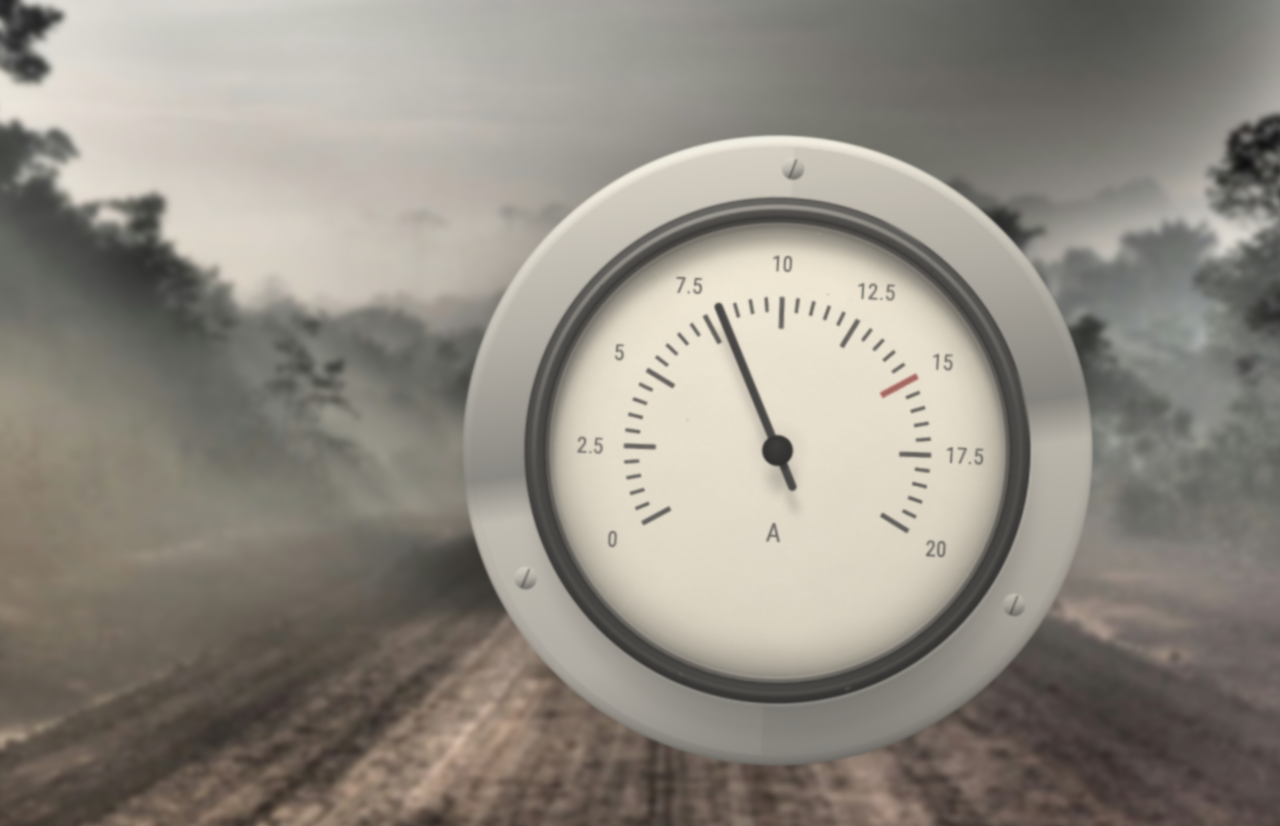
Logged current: 8 A
